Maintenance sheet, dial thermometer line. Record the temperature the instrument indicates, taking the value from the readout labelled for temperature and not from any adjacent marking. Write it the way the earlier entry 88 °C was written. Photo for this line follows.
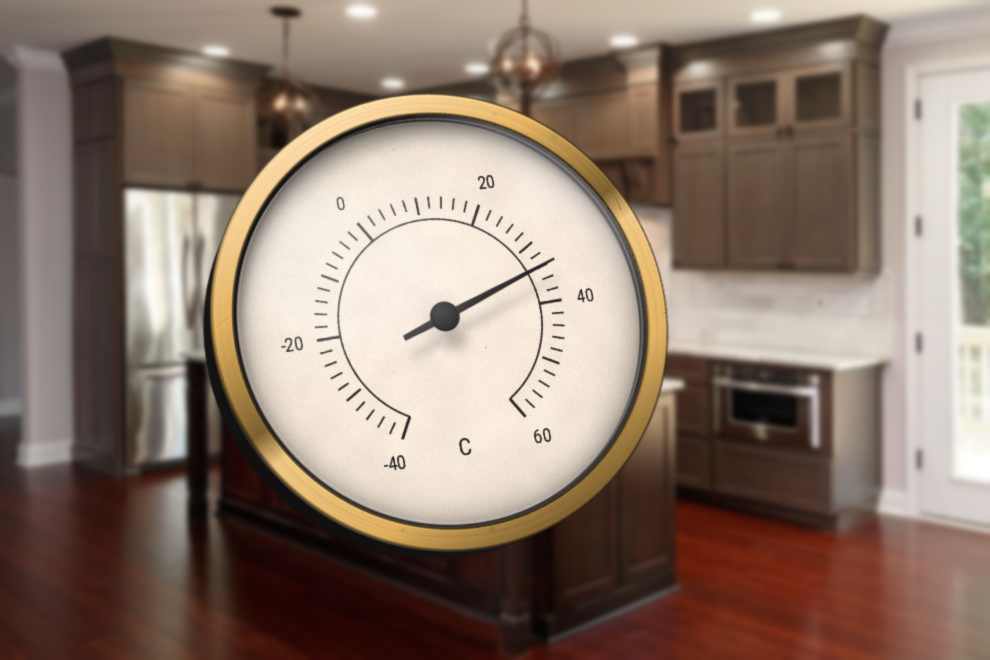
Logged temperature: 34 °C
